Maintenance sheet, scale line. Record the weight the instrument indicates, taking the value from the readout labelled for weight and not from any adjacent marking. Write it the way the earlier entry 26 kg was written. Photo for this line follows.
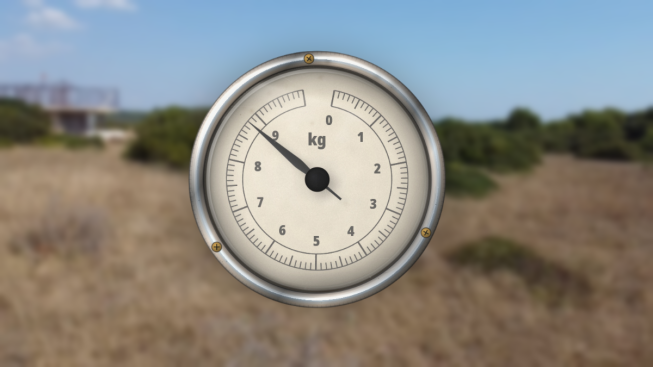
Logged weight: 8.8 kg
